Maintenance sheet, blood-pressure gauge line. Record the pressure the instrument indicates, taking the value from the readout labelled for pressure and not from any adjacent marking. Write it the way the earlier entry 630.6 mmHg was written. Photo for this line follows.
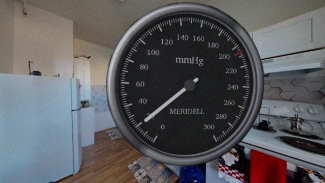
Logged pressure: 20 mmHg
